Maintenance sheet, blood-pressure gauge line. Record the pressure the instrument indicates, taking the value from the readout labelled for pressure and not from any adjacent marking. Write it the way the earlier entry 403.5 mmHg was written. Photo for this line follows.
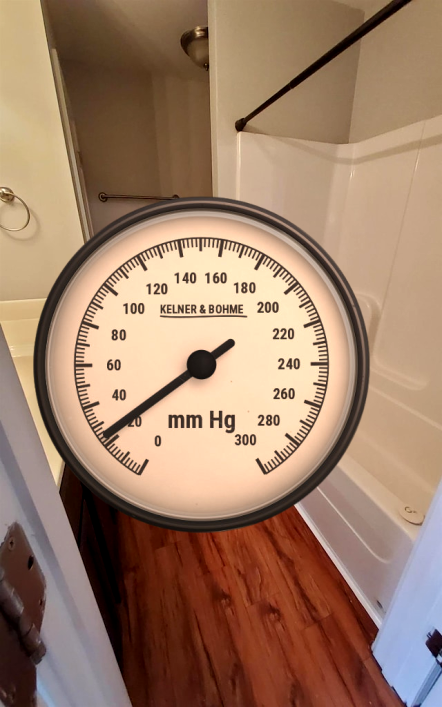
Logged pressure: 24 mmHg
